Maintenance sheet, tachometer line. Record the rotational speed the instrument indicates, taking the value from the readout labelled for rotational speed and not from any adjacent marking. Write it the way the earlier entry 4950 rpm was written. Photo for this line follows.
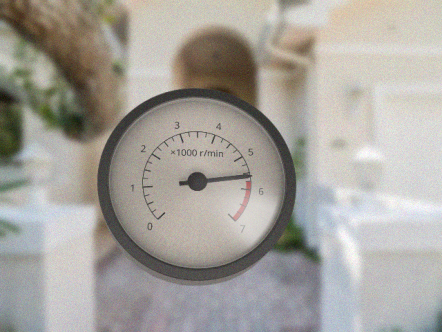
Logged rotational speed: 5625 rpm
